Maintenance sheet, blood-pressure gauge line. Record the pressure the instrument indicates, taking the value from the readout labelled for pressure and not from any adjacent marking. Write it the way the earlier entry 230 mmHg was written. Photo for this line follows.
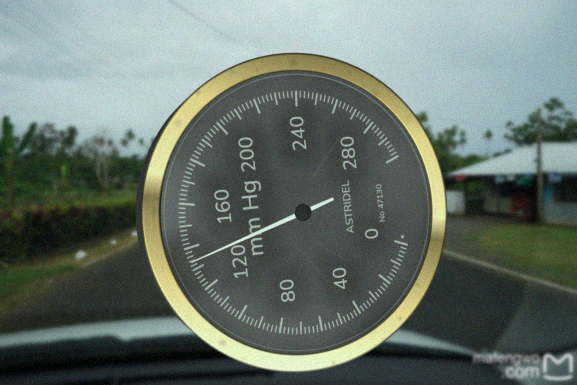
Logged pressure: 134 mmHg
